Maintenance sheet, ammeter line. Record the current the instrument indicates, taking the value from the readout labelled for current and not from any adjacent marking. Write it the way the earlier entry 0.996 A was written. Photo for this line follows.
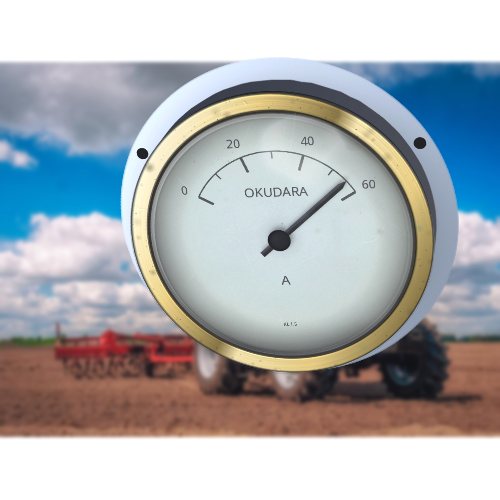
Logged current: 55 A
